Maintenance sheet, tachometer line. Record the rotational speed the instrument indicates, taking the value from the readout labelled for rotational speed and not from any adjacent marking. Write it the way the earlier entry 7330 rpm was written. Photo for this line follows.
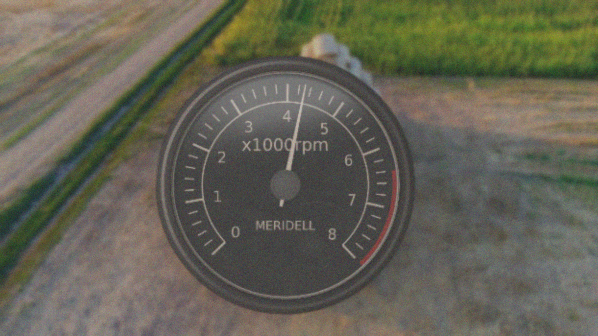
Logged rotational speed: 4300 rpm
